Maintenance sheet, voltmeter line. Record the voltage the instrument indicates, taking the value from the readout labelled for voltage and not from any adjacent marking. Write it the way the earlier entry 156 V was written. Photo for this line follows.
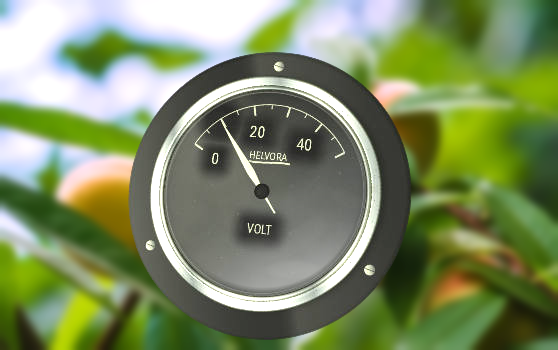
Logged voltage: 10 V
